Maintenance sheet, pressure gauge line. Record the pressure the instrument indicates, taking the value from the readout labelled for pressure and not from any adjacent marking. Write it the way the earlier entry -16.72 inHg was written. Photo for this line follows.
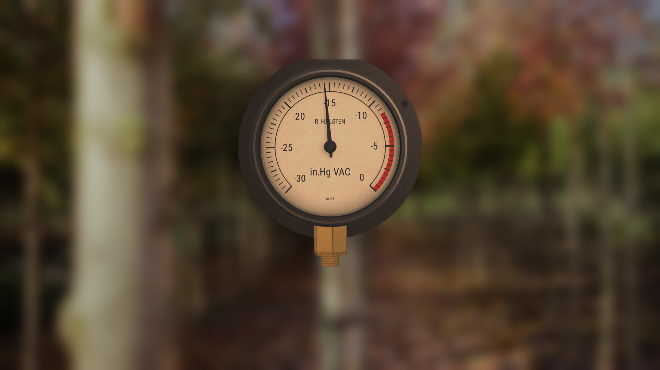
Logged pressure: -15.5 inHg
